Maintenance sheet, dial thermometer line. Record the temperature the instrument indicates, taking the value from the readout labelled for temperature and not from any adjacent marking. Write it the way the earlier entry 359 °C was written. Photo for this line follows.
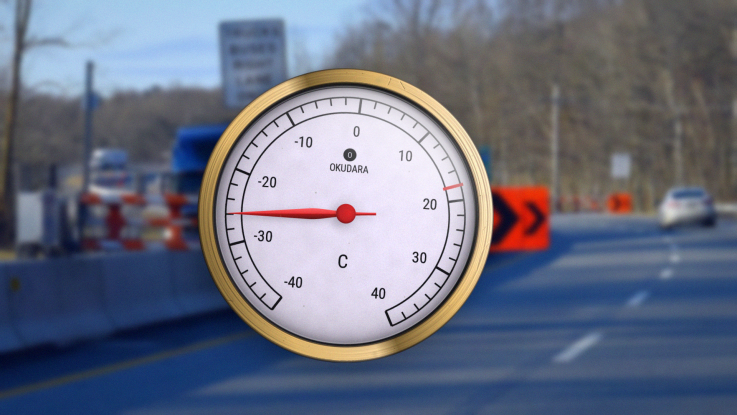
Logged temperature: -26 °C
